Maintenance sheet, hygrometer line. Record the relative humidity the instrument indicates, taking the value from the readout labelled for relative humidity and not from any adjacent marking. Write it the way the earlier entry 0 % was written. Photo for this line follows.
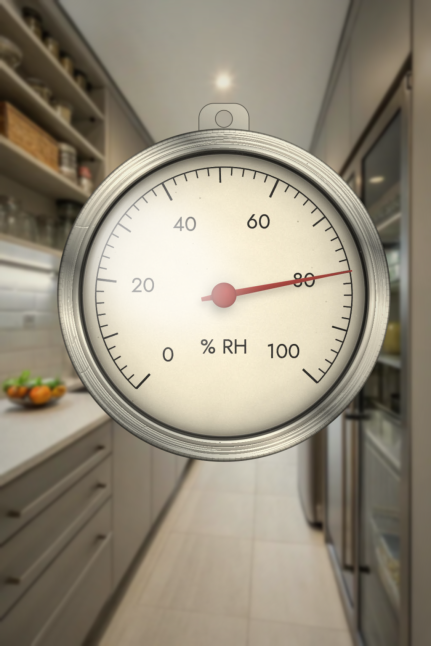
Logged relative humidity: 80 %
